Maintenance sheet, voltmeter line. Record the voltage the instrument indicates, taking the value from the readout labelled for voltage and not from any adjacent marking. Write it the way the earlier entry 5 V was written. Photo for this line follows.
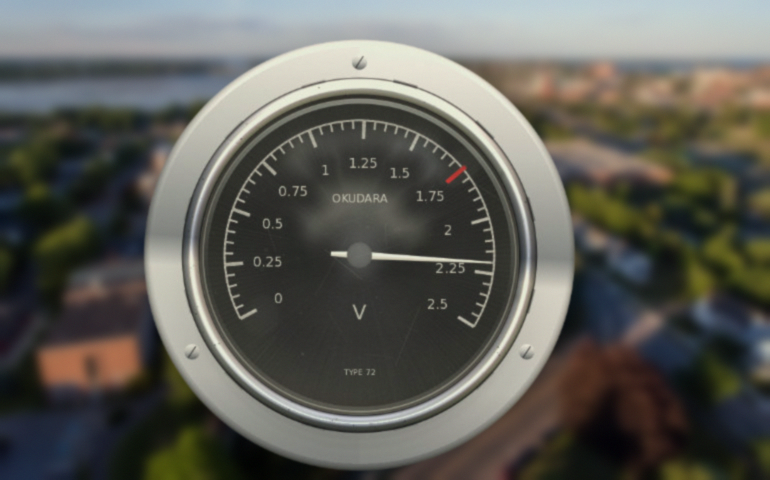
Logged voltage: 2.2 V
